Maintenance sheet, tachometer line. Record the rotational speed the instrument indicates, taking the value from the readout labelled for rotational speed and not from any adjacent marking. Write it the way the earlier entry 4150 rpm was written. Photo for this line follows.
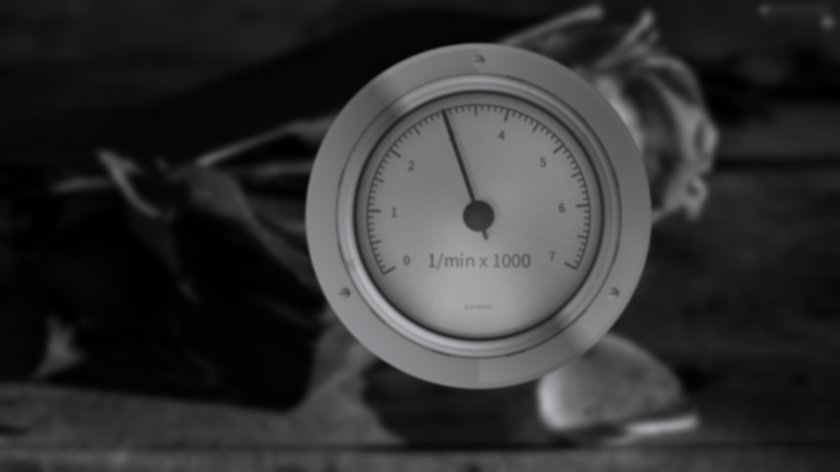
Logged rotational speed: 3000 rpm
